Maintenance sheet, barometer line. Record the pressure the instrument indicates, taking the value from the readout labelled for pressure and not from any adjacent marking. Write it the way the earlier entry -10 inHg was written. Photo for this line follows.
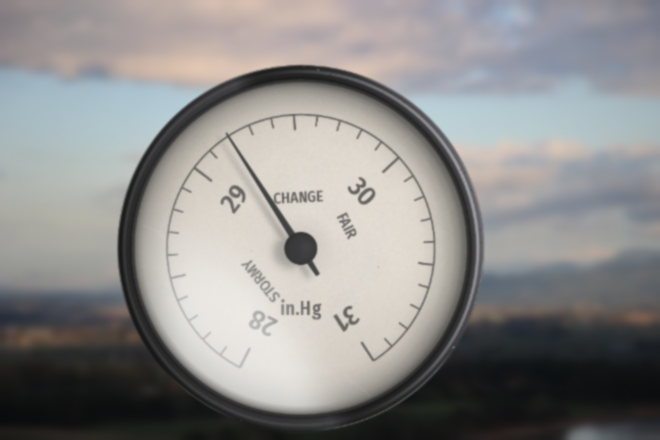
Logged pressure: 29.2 inHg
